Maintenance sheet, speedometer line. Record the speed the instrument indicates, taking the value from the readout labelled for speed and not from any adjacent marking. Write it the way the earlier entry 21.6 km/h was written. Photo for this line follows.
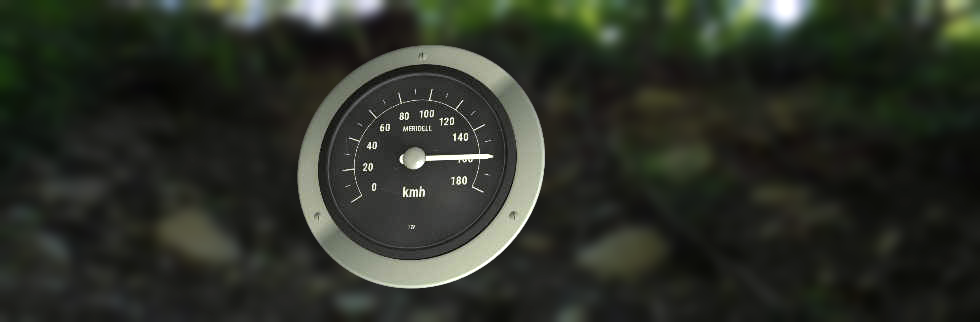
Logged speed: 160 km/h
